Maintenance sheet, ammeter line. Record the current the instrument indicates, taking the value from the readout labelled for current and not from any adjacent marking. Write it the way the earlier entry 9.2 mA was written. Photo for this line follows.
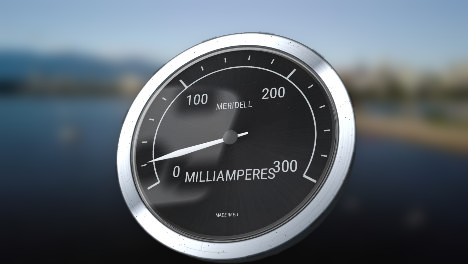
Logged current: 20 mA
